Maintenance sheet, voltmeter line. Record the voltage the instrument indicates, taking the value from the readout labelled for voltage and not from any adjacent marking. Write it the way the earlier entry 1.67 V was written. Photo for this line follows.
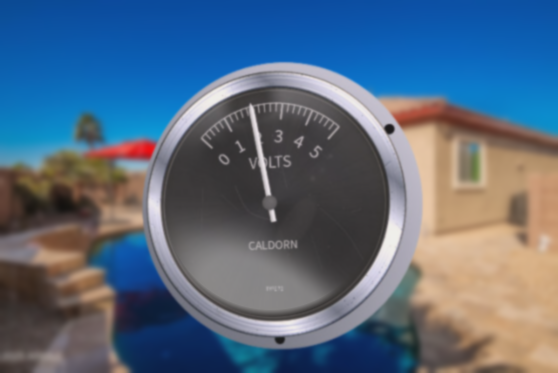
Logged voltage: 2 V
